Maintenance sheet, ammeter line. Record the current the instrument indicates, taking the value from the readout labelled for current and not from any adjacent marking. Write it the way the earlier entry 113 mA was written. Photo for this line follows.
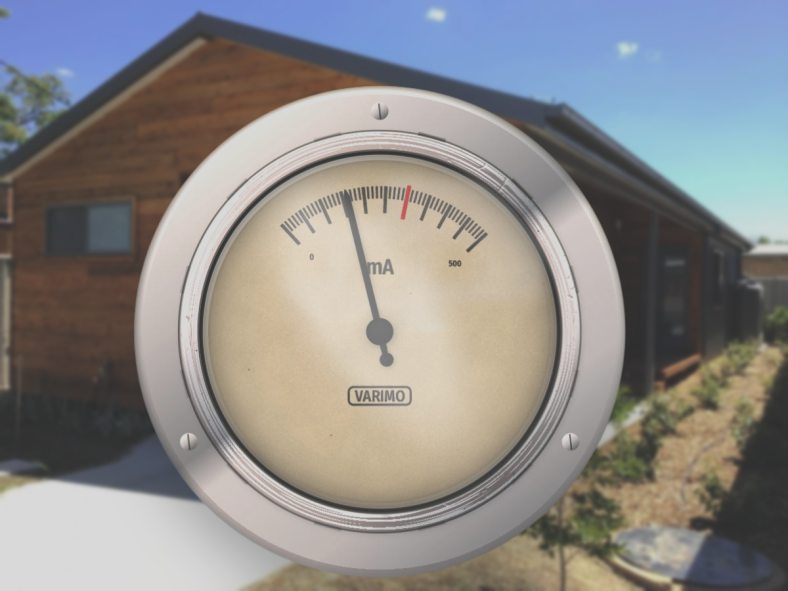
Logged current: 160 mA
